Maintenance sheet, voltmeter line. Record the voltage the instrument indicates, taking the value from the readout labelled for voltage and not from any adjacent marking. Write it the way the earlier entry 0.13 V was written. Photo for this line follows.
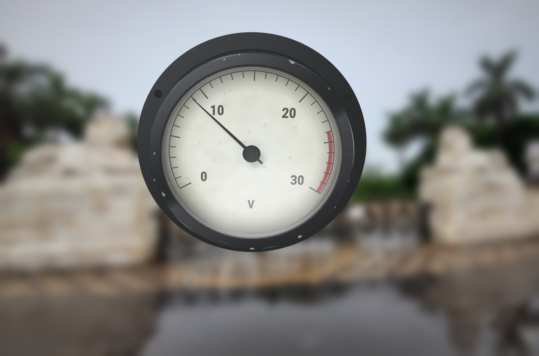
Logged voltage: 9 V
